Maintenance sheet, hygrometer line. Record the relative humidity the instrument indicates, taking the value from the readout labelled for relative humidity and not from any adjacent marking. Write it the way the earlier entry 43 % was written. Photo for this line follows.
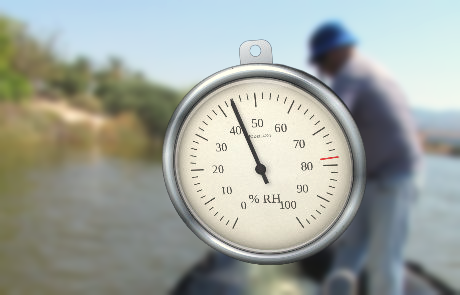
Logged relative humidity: 44 %
